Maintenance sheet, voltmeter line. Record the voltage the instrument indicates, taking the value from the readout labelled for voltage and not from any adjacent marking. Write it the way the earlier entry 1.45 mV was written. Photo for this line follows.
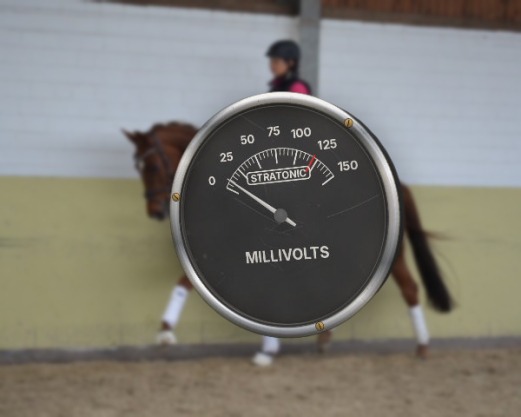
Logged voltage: 10 mV
